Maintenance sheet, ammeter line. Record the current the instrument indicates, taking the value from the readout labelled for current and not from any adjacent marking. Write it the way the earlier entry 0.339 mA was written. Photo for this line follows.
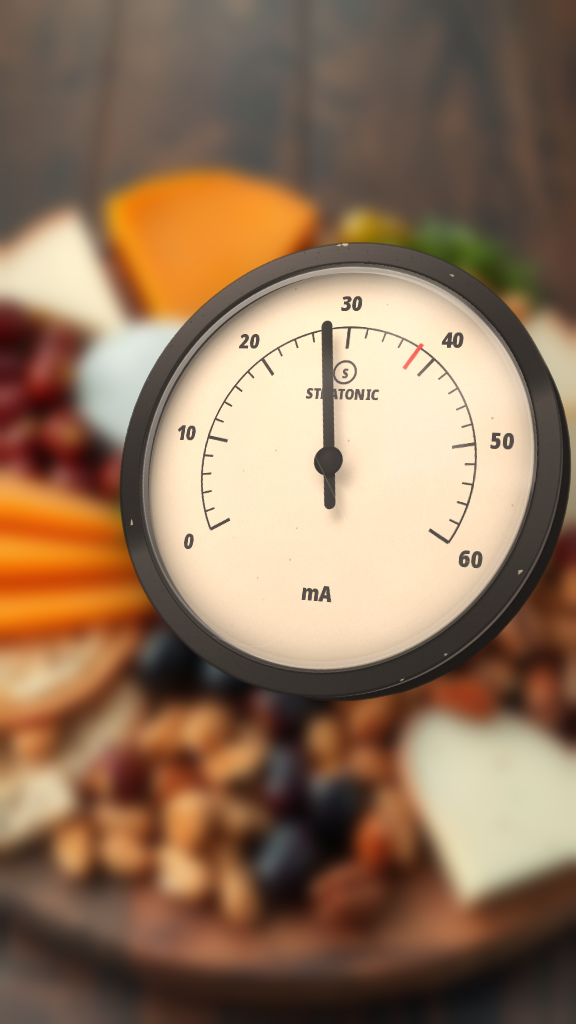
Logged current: 28 mA
